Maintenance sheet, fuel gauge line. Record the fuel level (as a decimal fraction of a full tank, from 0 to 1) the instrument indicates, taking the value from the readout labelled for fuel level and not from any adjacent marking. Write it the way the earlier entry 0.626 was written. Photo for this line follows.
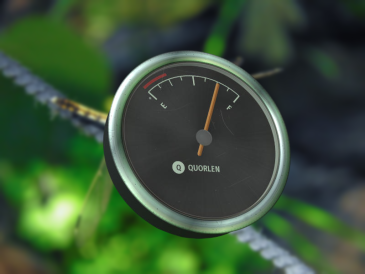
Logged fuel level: 0.75
